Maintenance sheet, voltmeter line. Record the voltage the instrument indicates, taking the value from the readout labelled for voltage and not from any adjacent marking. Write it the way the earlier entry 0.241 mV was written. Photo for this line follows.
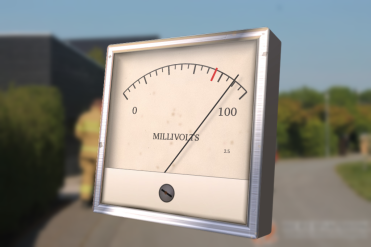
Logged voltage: 90 mV
